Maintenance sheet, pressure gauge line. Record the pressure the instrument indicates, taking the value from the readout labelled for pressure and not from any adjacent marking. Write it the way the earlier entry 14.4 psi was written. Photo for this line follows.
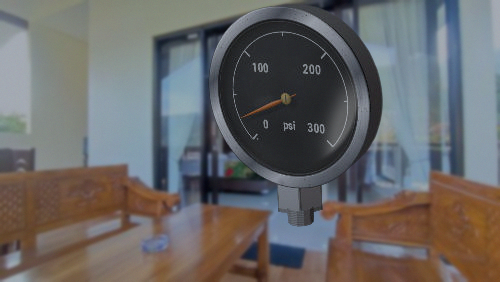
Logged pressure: 25 psi
